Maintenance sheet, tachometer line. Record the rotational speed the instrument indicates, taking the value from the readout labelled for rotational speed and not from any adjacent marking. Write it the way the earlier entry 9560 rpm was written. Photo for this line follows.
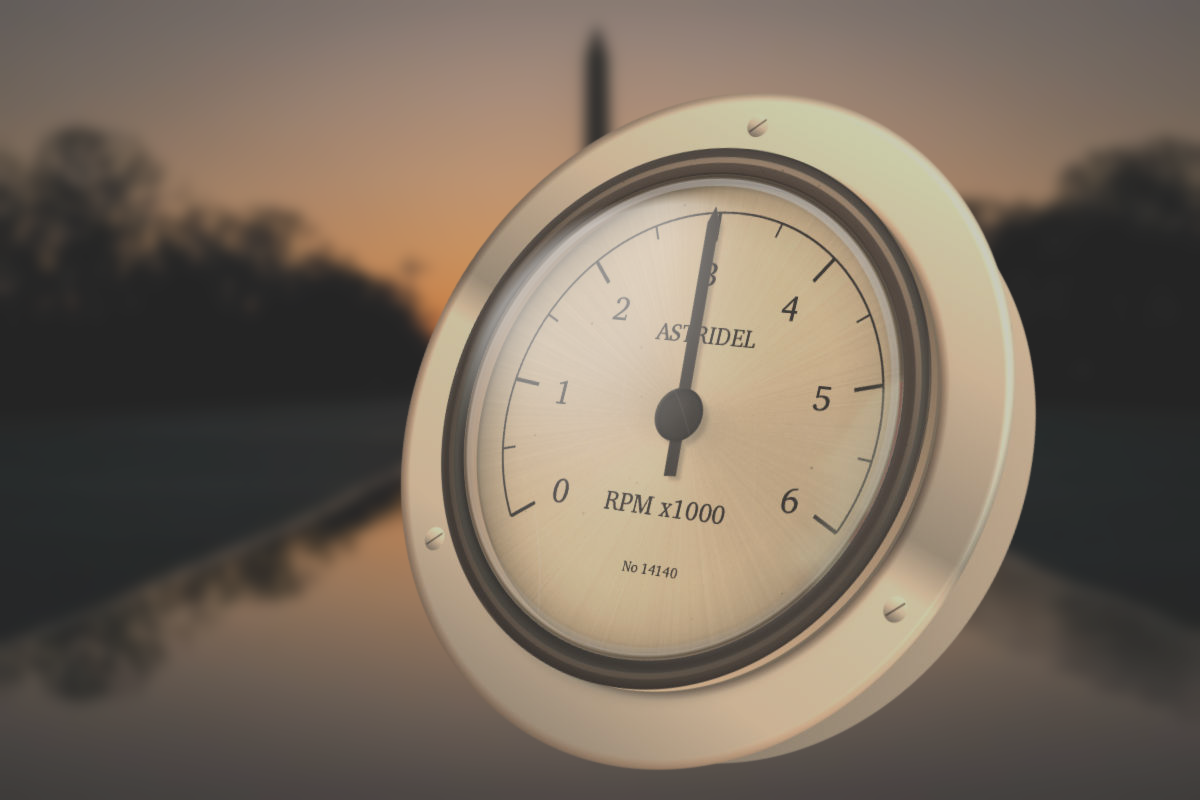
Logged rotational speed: 3000 rpm
